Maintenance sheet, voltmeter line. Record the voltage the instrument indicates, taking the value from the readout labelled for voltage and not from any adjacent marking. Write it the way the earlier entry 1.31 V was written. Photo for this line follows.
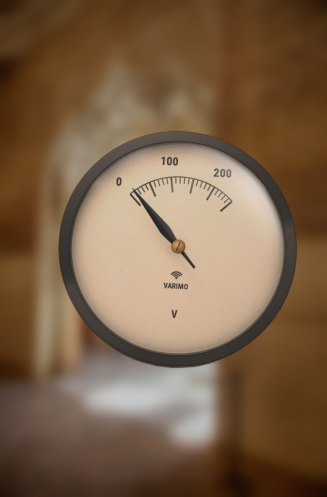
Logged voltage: 10 V
